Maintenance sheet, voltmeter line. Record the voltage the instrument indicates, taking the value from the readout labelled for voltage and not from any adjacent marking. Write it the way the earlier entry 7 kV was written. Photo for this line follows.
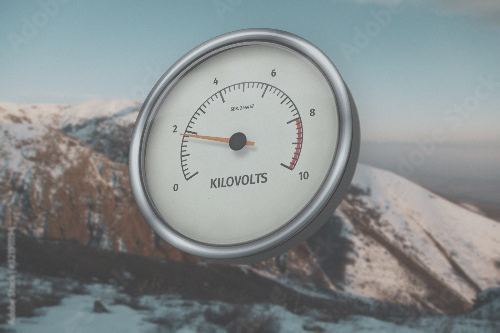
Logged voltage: 1.8 kV
